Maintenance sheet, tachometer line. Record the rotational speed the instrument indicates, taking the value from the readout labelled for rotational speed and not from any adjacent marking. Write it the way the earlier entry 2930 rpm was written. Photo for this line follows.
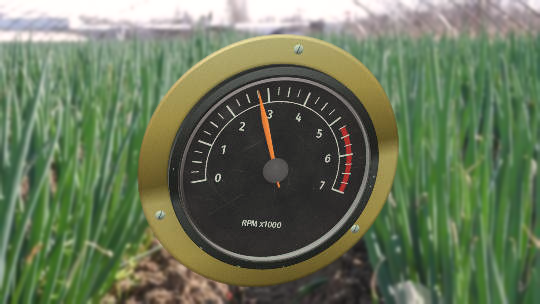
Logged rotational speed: 2750 rpm
